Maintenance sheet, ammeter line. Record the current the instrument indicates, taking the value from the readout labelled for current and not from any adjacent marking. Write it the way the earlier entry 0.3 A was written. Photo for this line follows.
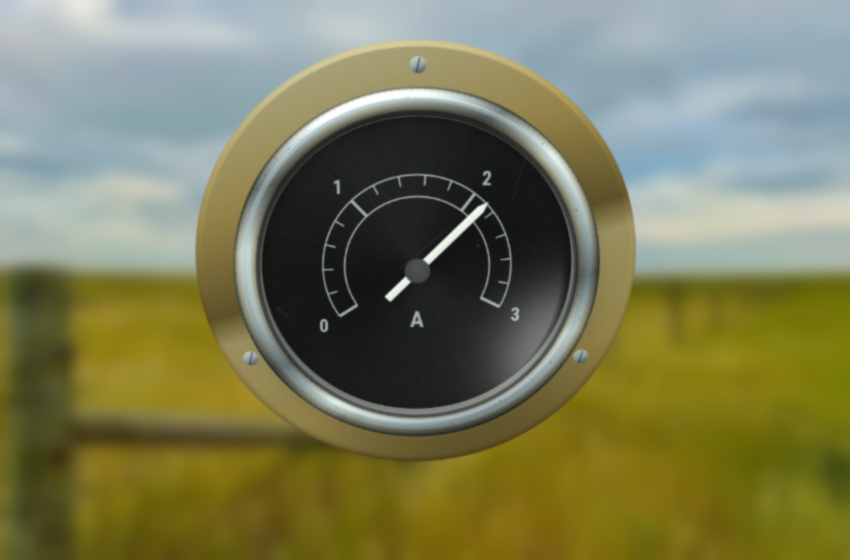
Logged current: 2.1 A
